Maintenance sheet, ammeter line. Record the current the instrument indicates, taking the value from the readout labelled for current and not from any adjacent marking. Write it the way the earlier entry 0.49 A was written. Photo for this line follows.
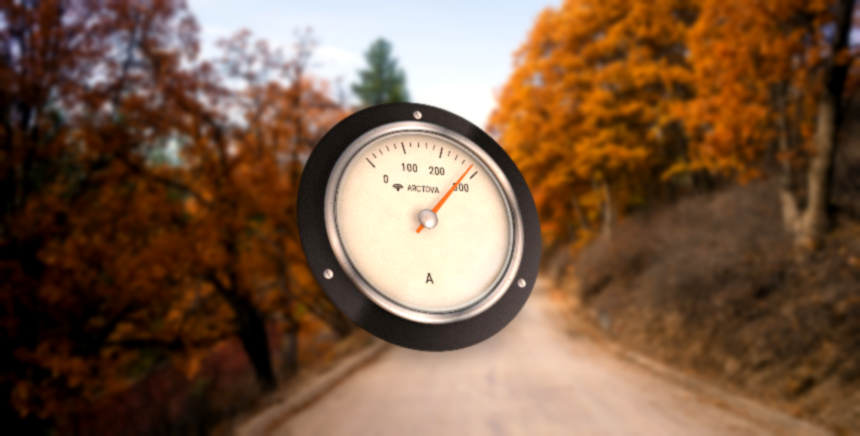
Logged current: 280 A
